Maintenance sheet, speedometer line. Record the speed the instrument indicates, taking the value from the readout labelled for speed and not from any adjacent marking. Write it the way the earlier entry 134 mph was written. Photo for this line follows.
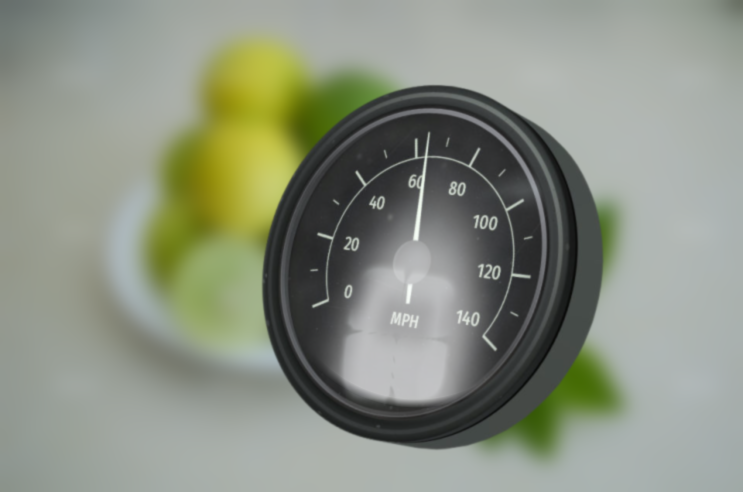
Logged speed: 65 mph
